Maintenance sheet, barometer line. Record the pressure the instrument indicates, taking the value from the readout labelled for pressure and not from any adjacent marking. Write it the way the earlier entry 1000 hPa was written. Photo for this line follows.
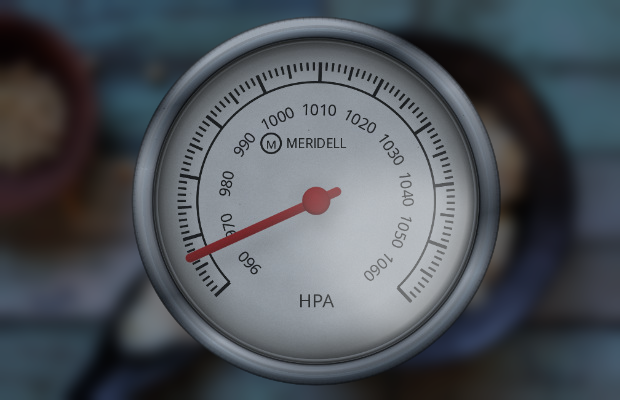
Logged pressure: 967 hPa
